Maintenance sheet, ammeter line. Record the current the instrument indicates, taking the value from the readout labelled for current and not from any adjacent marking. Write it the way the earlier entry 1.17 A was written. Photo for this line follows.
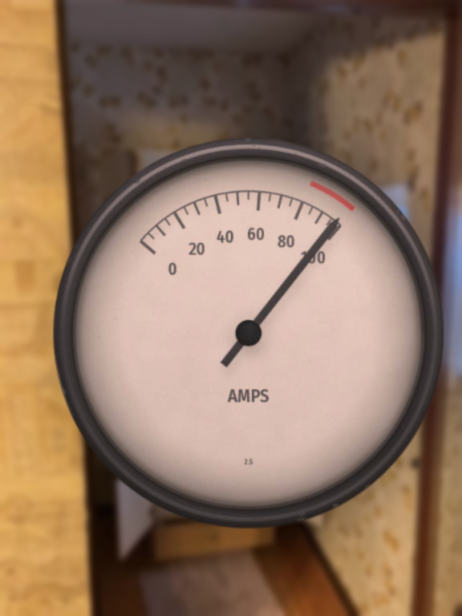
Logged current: 97.5 A
